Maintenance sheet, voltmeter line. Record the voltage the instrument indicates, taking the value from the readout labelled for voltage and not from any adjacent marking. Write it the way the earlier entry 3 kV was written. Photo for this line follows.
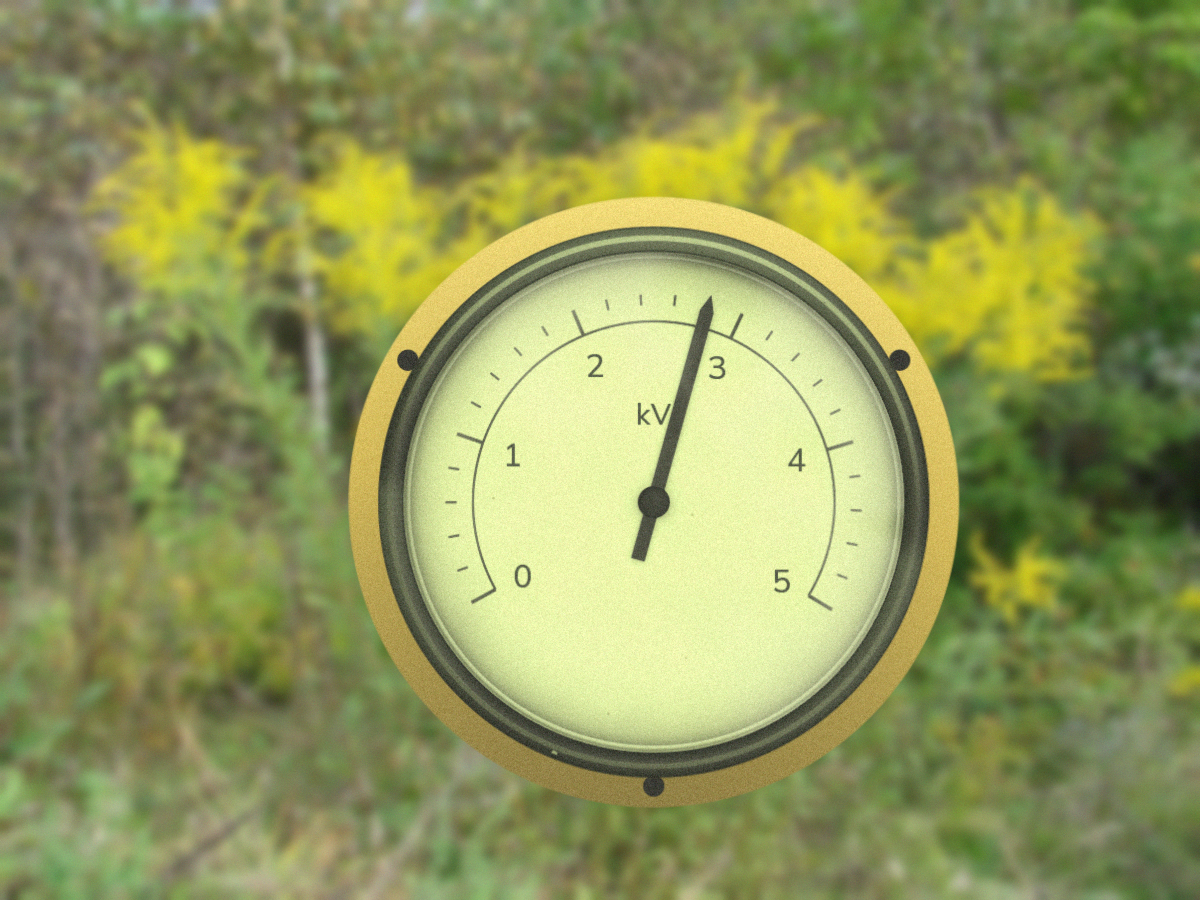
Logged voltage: 2.8 kV
